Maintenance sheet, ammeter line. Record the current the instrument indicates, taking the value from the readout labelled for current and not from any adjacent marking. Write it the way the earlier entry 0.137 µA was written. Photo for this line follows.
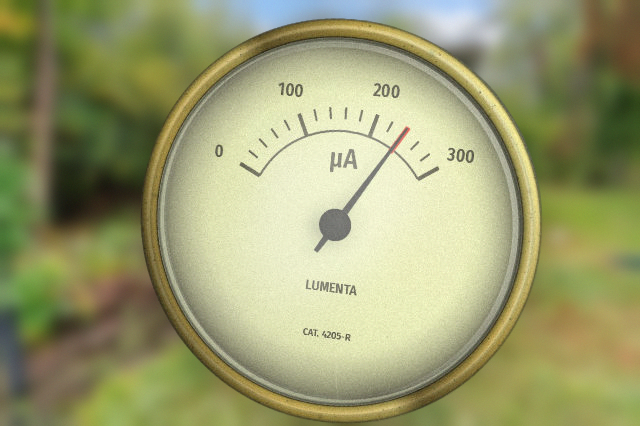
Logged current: 240 µA
